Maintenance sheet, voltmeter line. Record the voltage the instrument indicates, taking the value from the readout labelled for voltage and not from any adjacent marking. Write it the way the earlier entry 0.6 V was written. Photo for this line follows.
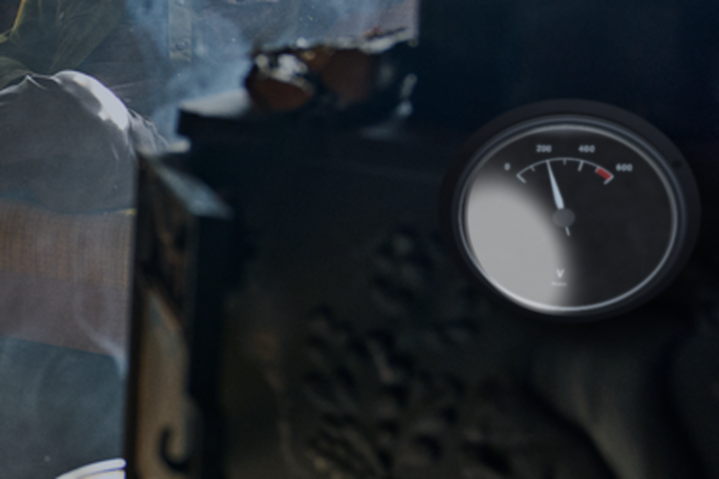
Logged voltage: 200 V
